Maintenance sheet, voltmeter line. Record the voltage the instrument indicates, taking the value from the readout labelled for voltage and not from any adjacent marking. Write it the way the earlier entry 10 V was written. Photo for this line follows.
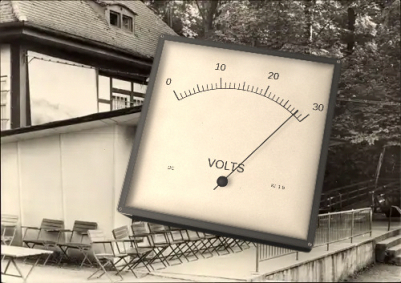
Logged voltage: 28 V
